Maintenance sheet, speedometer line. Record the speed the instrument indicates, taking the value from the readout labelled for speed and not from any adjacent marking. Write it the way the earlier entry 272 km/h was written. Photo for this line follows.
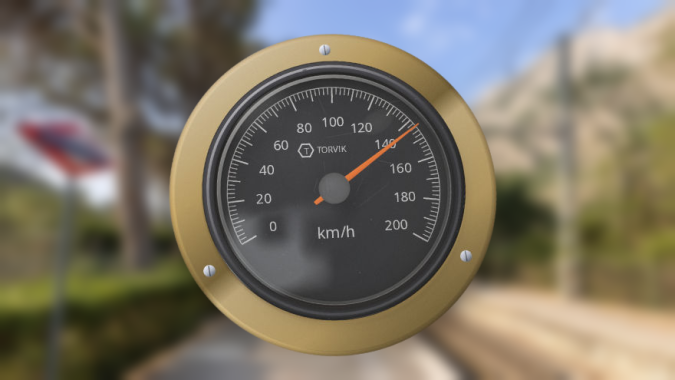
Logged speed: 144 km/h
